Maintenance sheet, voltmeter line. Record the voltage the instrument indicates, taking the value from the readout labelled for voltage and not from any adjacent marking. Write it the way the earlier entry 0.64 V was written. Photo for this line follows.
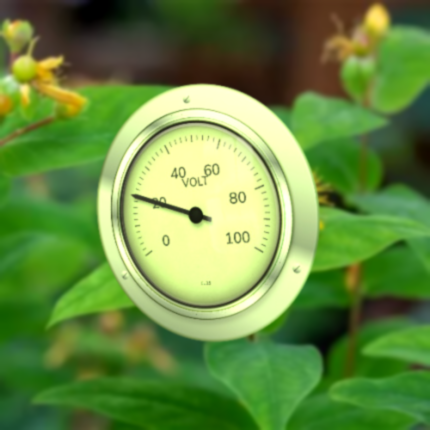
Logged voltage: 20 V
